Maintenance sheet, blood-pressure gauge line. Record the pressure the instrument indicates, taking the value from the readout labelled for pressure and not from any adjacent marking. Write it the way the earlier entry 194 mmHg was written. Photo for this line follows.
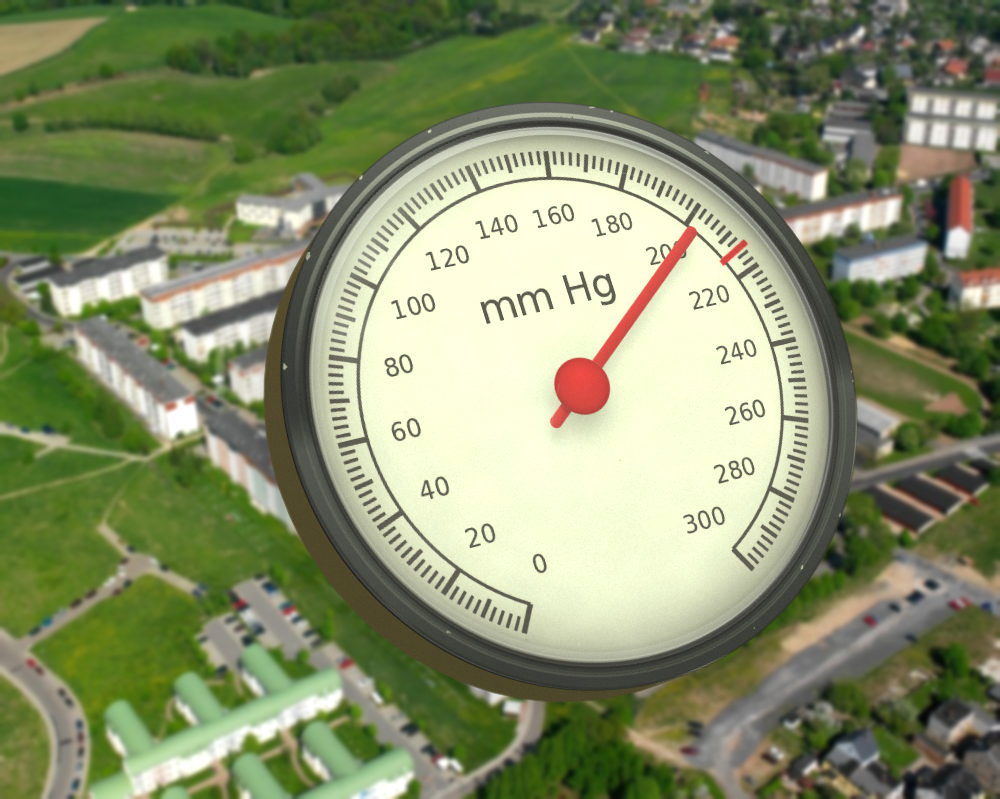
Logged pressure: 202 mmHg
